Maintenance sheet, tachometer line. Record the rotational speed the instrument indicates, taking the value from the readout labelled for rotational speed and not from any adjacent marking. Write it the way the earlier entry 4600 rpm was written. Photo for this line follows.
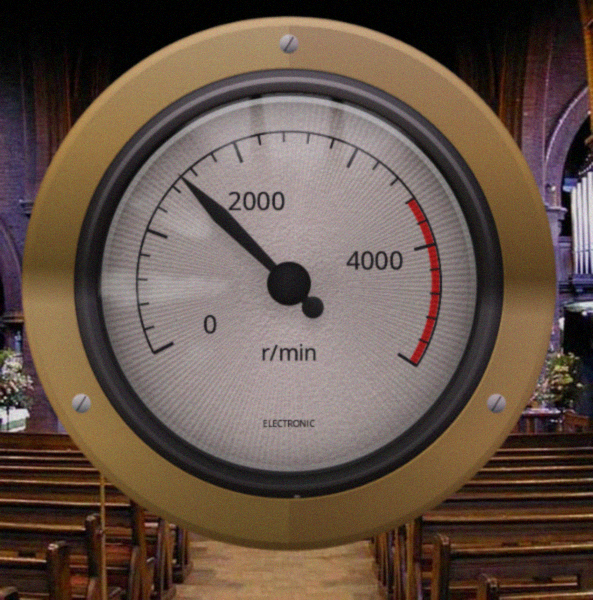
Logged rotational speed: 1500 rpm
